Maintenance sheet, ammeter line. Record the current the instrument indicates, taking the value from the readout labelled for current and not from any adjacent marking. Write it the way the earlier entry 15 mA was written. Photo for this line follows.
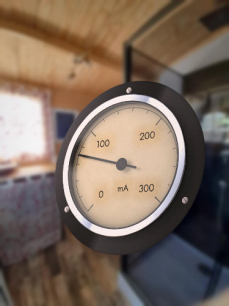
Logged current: 70 mA
